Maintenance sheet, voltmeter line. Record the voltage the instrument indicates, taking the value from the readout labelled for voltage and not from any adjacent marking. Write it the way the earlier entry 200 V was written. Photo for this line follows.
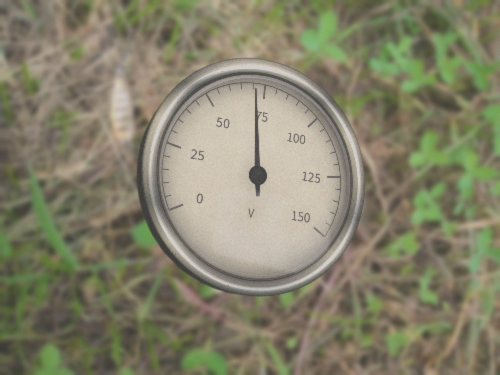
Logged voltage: 70 V
